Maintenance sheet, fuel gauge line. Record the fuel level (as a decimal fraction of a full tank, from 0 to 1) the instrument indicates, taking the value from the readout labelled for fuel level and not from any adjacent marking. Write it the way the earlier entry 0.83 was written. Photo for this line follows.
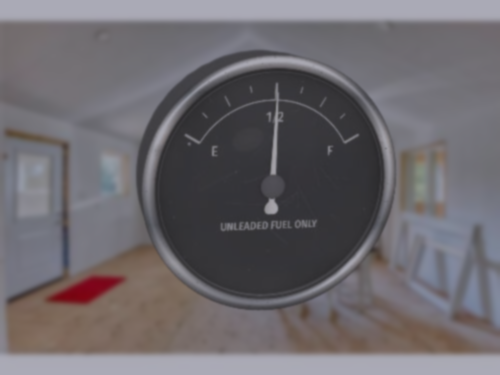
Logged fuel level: 0.5
